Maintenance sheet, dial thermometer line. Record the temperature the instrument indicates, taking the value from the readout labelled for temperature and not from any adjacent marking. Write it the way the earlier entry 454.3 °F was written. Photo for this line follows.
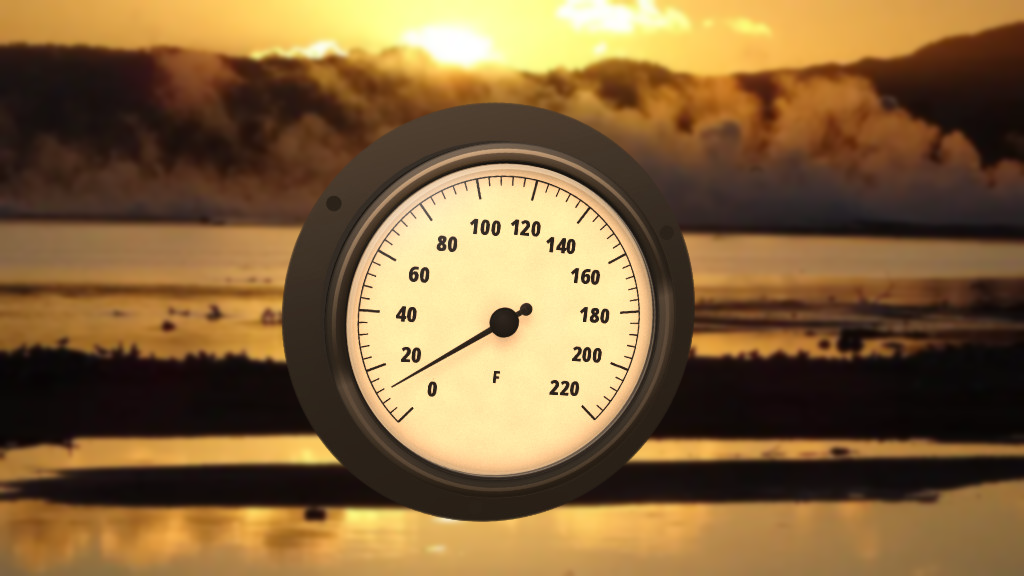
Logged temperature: 12 °F
